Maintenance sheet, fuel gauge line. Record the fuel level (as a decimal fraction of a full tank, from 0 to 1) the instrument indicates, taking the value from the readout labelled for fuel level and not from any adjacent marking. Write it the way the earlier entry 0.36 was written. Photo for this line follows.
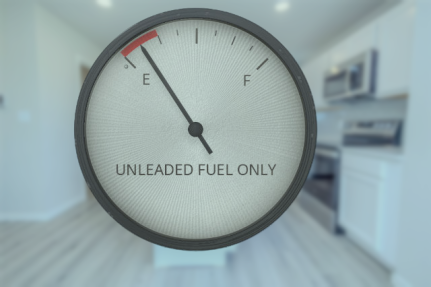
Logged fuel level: 0.125
